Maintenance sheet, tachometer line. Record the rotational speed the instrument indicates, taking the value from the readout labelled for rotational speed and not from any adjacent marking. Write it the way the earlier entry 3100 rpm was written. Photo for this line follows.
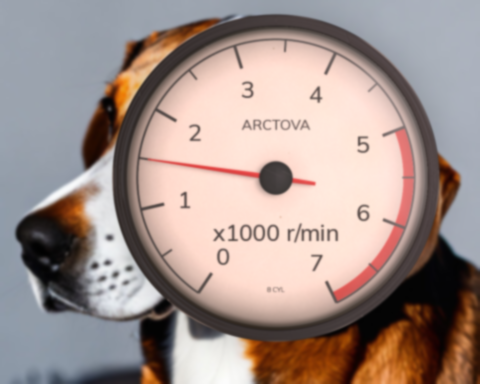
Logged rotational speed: 1500 rpm
